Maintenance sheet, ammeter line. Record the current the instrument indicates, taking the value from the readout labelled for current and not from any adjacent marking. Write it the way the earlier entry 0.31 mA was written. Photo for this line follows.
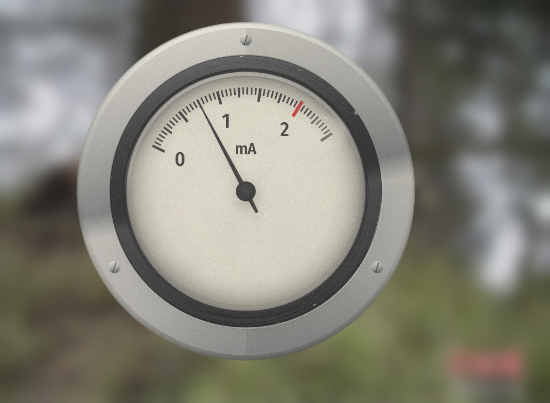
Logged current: 0.75 mA
